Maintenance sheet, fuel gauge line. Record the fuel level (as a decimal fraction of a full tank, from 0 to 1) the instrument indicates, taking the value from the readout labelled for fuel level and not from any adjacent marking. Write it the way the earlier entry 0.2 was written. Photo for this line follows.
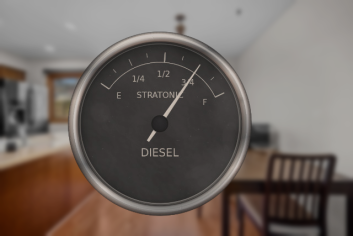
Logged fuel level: 0.75
